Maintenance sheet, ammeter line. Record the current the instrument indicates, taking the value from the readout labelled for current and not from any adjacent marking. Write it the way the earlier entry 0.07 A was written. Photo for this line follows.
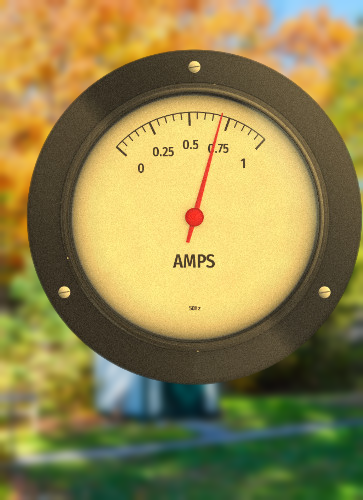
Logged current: 0.7 A
